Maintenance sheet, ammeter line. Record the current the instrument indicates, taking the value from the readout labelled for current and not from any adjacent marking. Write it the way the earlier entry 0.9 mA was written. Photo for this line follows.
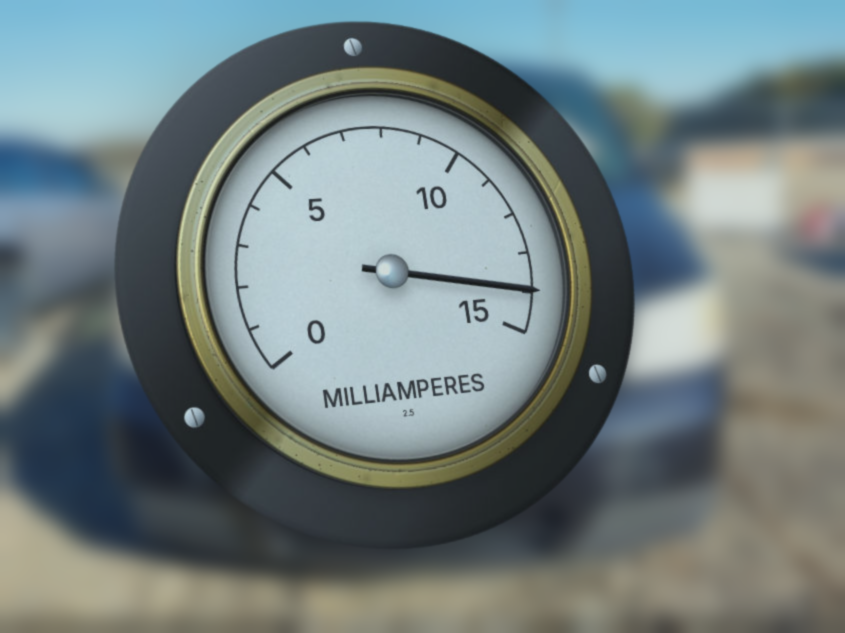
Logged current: 14 mA
